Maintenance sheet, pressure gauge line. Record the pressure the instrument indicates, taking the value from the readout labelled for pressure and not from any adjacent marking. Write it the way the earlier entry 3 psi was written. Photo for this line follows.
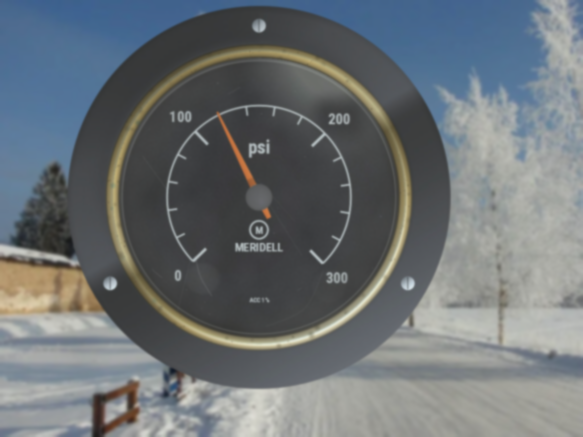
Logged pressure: 120 psi
